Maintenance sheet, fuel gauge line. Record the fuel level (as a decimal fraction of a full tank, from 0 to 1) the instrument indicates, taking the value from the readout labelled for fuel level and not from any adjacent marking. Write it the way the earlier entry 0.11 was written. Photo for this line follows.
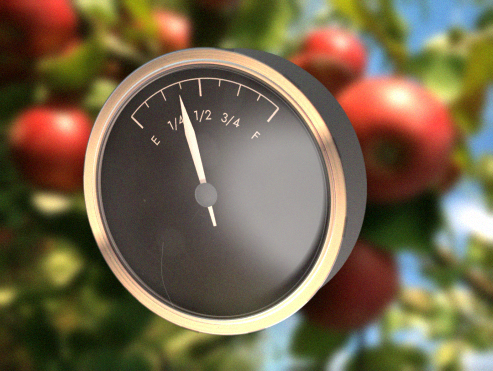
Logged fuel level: 0.375
